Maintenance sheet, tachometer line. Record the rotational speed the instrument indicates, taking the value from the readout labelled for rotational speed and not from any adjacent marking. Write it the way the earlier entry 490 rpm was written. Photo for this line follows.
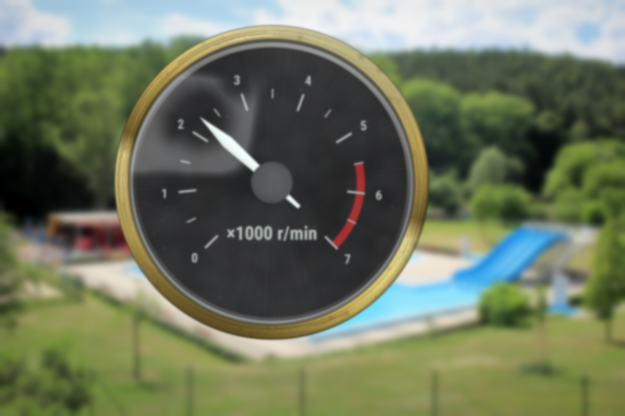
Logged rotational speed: 2250 rpm
